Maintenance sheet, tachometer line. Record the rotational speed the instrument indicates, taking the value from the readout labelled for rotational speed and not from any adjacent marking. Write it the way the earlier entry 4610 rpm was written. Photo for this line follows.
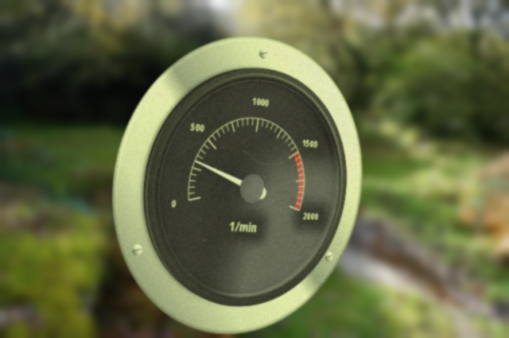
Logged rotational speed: 300 rpm
